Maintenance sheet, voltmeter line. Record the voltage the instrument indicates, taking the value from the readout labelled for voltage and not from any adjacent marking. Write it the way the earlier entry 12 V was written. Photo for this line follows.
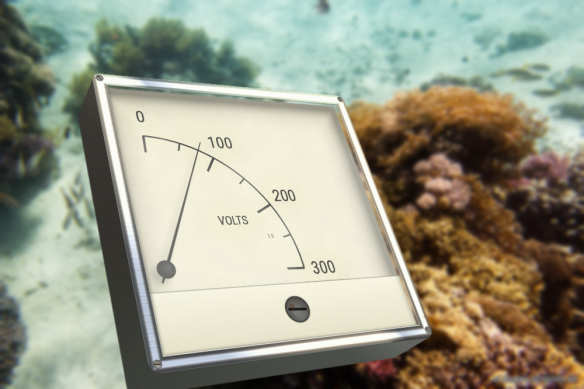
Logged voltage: 75 V
